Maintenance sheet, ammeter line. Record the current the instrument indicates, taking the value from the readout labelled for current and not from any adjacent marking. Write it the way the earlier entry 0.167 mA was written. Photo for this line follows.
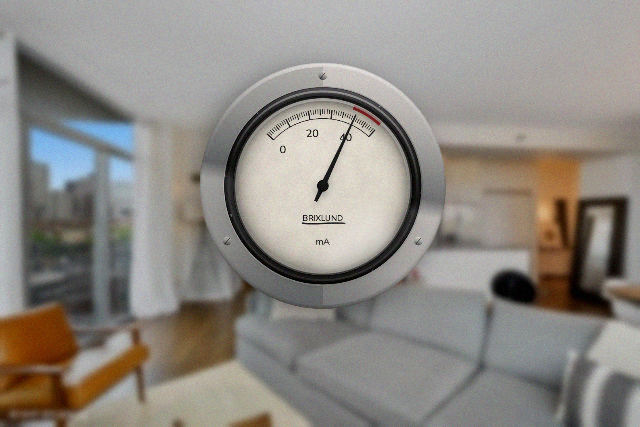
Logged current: 40 mA
